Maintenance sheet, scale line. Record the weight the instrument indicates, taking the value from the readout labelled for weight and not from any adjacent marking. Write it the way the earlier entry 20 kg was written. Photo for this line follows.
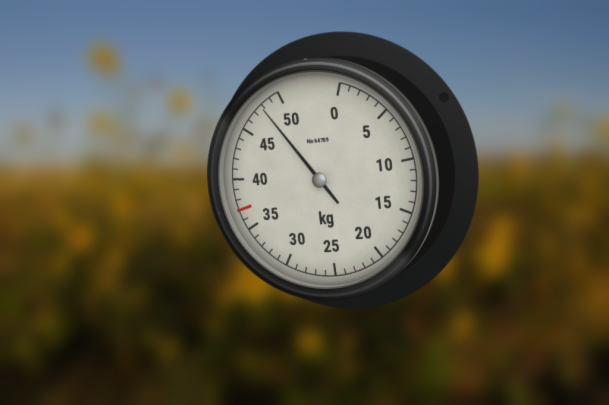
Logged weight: 48 kg
